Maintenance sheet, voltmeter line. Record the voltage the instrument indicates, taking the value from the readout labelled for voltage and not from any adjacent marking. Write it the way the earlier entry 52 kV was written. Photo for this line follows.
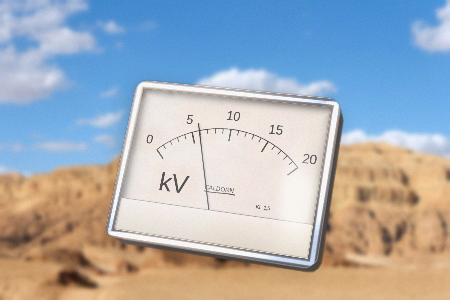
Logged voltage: 6 kV
